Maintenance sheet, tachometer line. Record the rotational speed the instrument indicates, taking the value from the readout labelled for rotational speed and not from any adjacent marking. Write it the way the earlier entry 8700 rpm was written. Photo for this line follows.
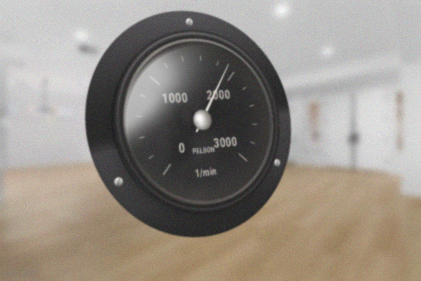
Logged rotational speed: 1900 rpm
